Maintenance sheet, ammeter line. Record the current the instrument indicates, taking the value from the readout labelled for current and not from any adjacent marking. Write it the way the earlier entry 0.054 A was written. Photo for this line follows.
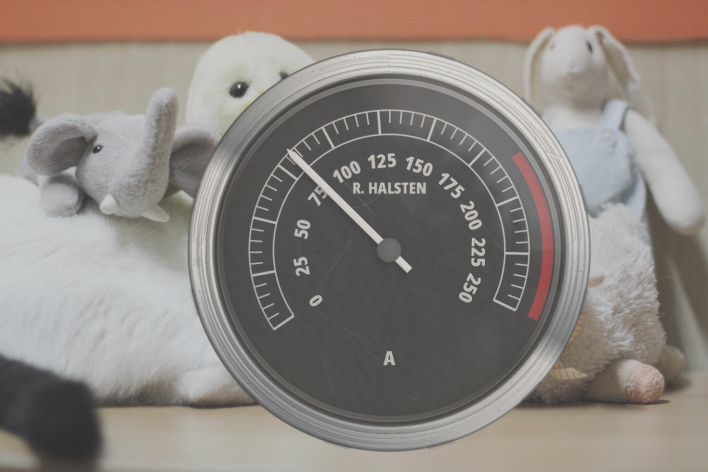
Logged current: 82.5 A
